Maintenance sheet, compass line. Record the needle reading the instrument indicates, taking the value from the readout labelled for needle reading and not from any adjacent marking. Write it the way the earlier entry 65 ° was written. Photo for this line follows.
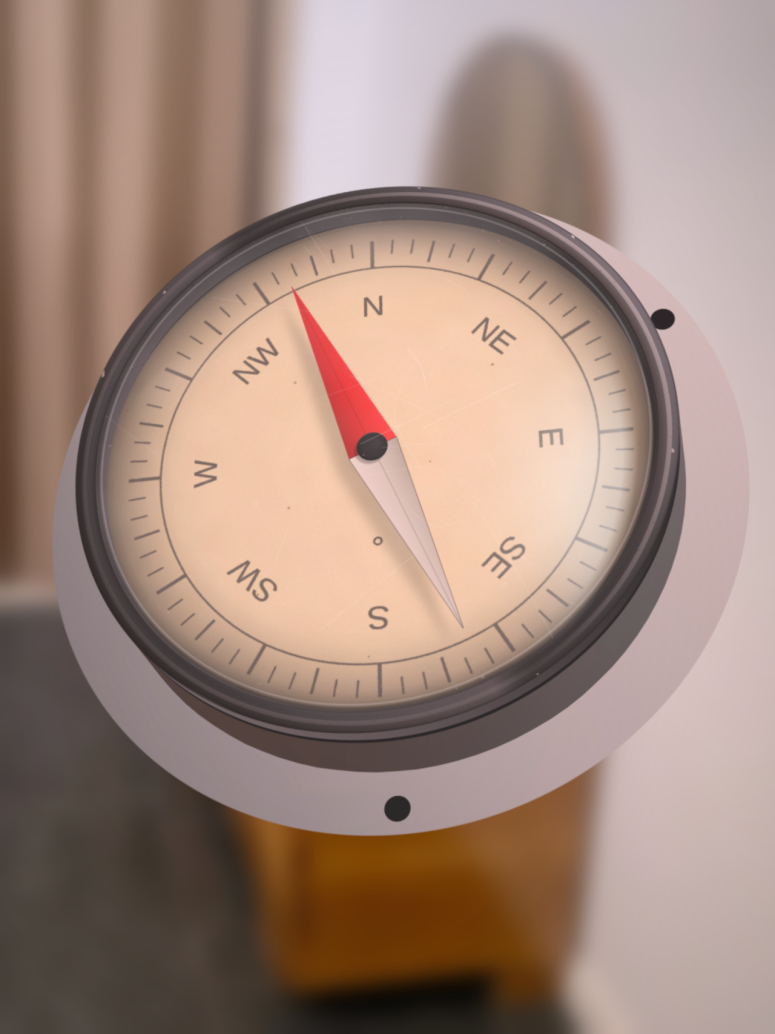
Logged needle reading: 337.5 °
